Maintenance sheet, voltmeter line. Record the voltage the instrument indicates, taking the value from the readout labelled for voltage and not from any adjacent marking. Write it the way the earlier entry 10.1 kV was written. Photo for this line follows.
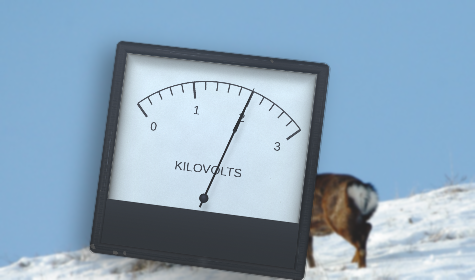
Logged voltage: 2 kV
